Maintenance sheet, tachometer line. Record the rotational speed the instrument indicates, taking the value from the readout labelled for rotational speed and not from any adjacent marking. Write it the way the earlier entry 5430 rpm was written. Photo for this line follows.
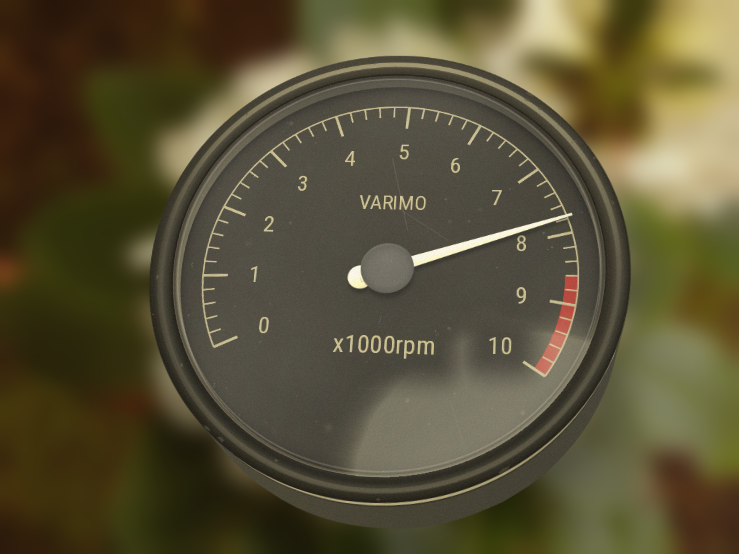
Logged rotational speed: 7800 rpm
